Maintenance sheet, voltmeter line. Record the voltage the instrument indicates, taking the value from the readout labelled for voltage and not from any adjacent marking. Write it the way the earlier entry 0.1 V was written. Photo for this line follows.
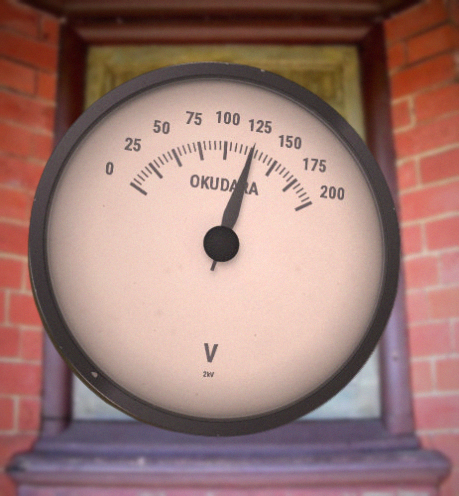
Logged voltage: 125 V
